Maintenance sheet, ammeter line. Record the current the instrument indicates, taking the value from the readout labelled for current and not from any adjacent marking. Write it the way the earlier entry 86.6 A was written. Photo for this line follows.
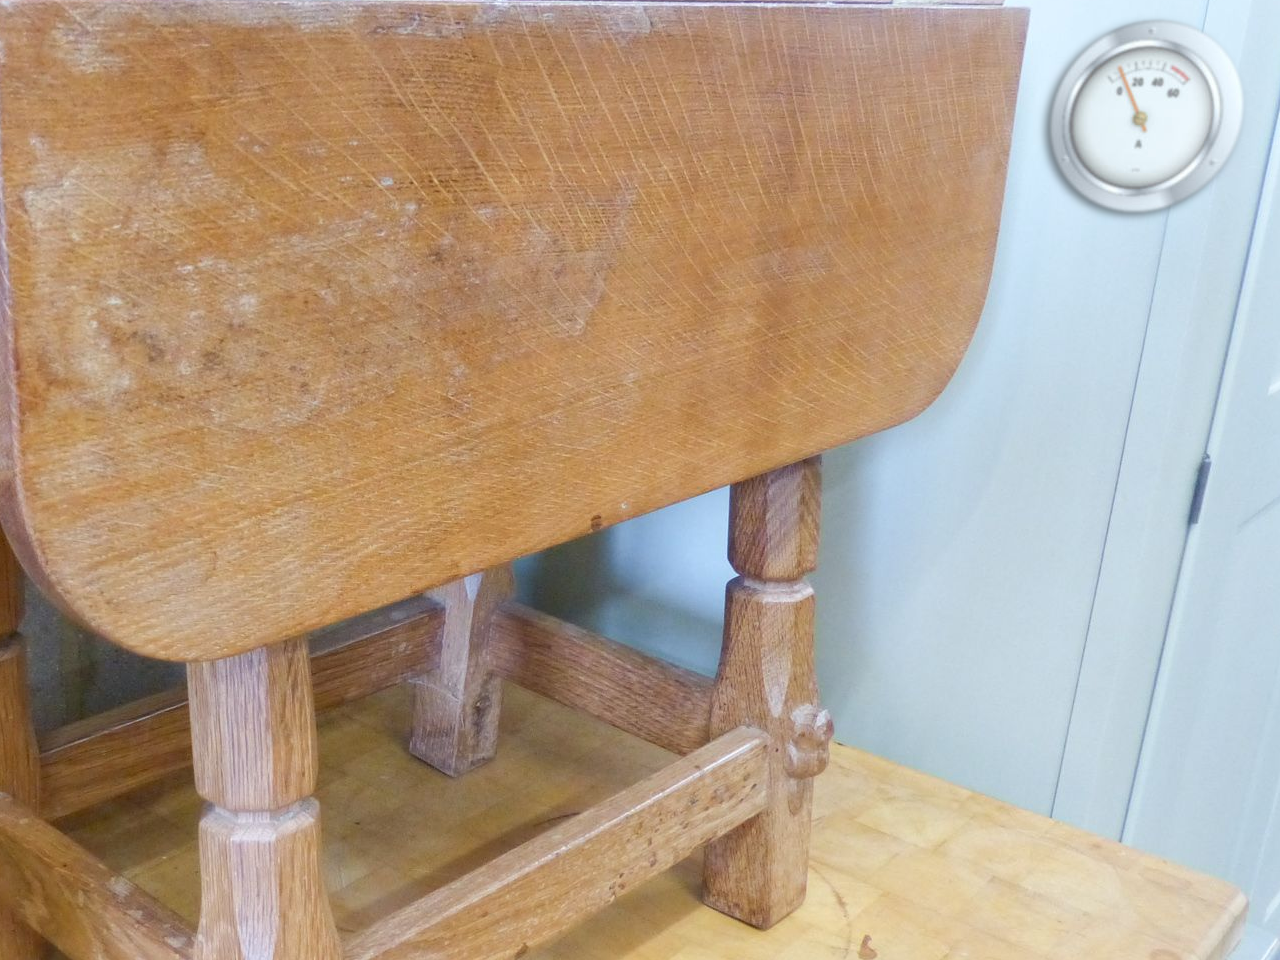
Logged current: 10 A
